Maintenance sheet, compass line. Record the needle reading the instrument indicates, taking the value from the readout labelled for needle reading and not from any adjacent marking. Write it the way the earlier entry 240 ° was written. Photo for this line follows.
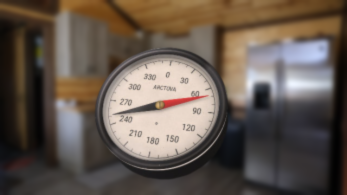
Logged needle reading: 70 °
